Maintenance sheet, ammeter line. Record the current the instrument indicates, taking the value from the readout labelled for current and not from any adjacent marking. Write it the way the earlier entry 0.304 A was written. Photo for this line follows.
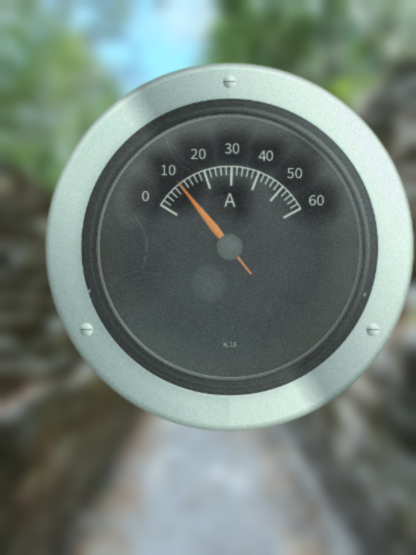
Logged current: 10 A
